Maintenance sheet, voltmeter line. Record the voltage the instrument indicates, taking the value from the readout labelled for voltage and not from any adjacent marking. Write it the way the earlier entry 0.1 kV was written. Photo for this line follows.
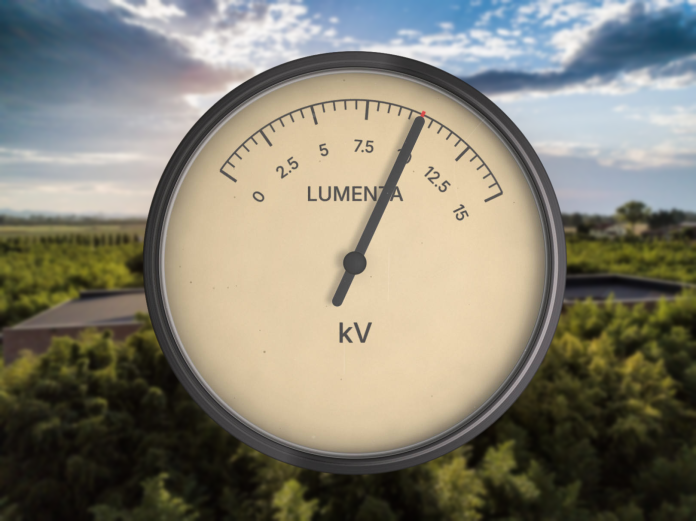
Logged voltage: 10 kV
